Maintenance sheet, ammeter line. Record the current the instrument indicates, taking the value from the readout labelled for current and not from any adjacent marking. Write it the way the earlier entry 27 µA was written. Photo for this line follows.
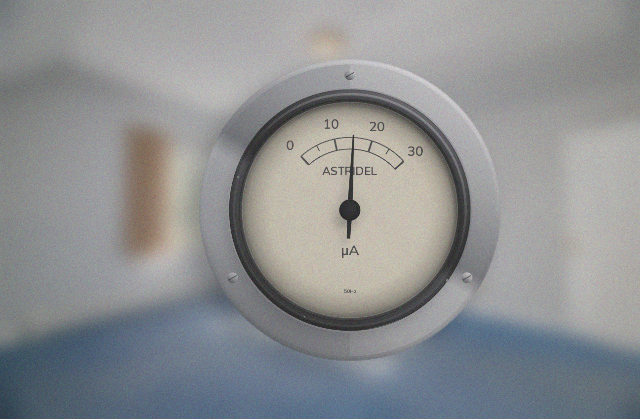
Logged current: 15 µA
